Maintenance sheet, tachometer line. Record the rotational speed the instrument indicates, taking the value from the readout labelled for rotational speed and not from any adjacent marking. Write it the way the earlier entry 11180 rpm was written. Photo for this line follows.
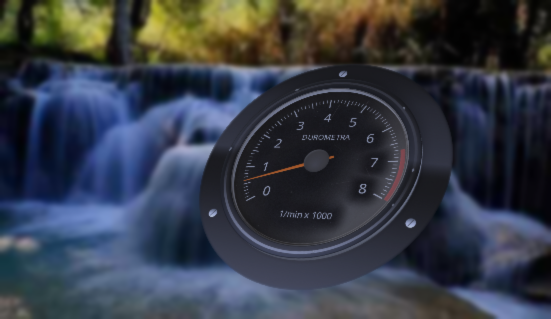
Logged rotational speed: 500 rpm
